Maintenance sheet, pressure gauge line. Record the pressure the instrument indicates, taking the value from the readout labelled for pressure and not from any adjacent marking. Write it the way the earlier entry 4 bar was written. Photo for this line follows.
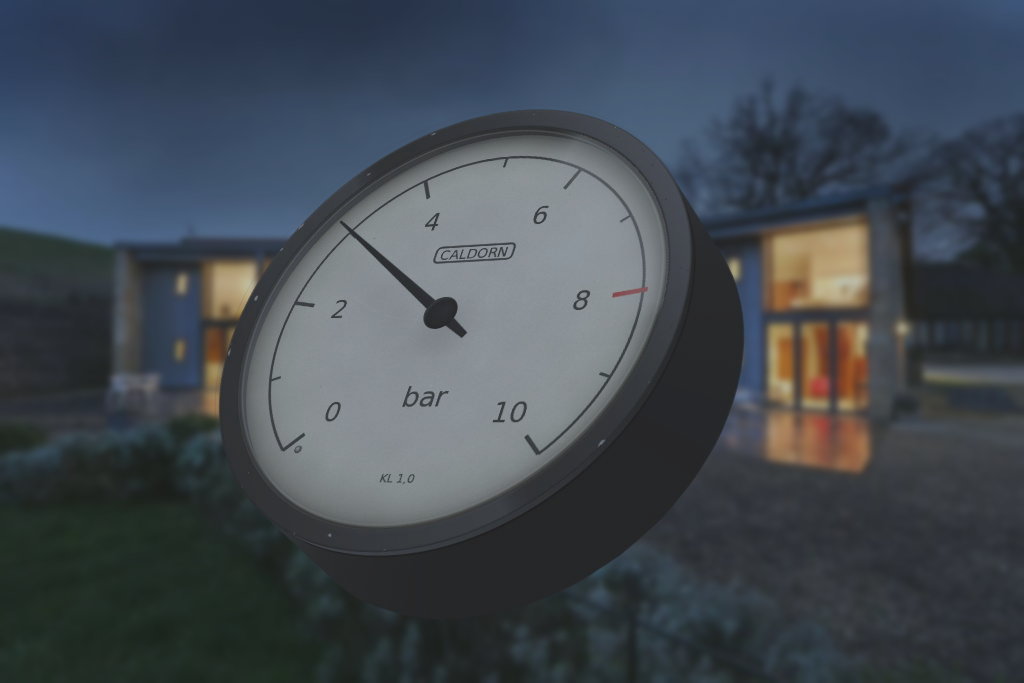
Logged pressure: 3 bar
